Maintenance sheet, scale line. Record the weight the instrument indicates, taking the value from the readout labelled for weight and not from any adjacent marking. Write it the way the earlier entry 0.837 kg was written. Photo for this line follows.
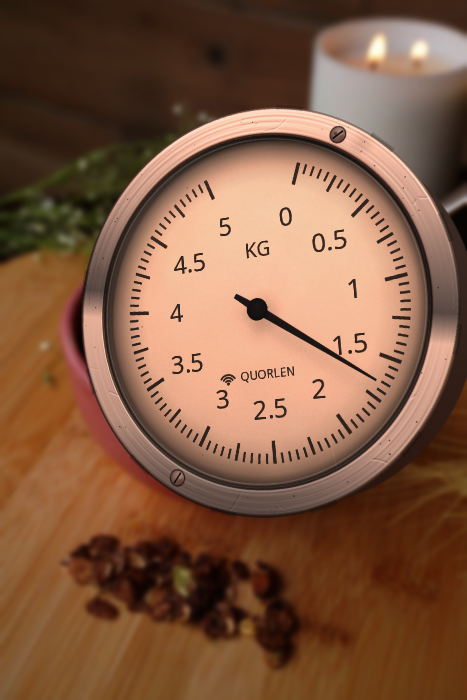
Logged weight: 1.65 kg
